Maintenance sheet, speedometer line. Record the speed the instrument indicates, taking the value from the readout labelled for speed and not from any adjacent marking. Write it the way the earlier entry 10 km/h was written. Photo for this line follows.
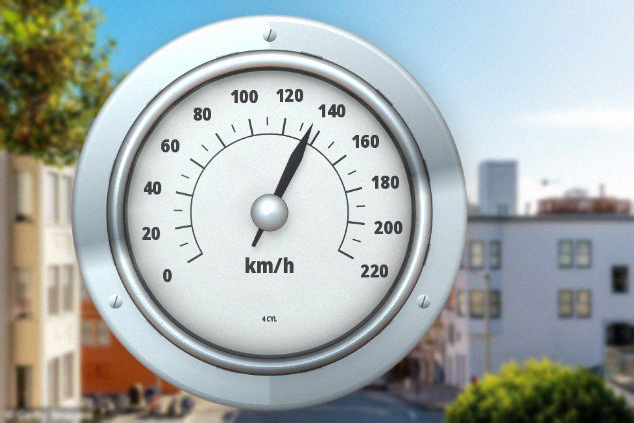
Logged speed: 135 km/h
